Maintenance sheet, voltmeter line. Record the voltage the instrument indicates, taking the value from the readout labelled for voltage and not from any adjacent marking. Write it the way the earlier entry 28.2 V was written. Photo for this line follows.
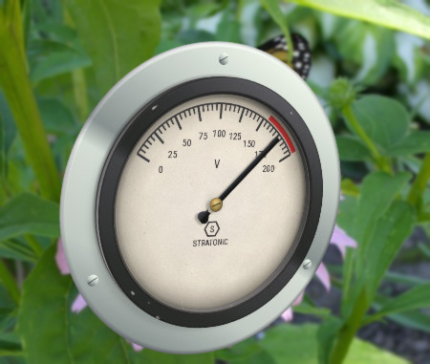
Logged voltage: 175 V
